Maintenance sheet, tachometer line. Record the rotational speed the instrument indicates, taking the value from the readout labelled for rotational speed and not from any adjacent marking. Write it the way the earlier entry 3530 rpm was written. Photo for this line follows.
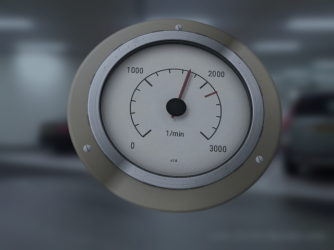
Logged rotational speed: 1700 rpm
